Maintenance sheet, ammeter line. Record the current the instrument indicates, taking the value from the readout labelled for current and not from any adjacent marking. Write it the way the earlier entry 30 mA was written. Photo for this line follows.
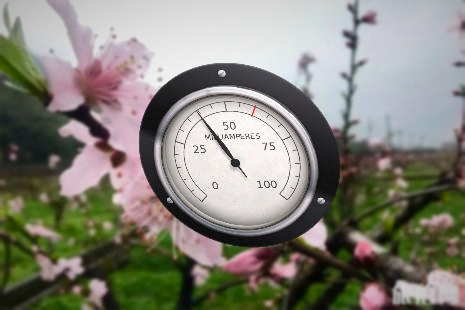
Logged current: 40 mA
